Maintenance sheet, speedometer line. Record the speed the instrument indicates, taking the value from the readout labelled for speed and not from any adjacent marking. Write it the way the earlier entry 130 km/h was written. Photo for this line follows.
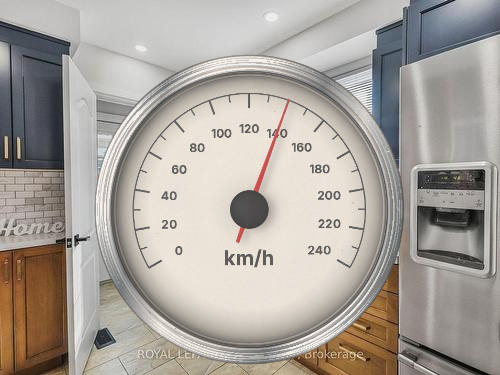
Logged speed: 140 km/h
